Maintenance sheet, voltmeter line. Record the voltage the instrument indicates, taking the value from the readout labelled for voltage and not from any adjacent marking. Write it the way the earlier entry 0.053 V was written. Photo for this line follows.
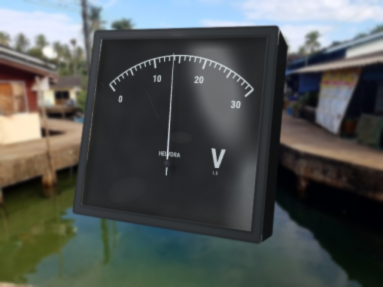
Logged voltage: 14 V
